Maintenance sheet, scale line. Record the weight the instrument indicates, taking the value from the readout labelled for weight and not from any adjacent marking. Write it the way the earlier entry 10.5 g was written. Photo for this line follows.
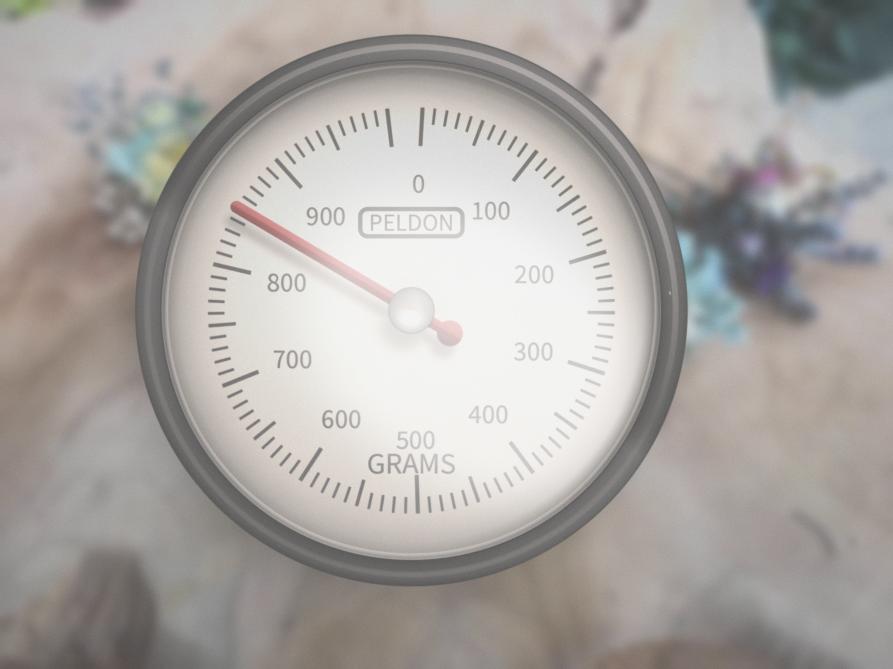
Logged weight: 850 g
